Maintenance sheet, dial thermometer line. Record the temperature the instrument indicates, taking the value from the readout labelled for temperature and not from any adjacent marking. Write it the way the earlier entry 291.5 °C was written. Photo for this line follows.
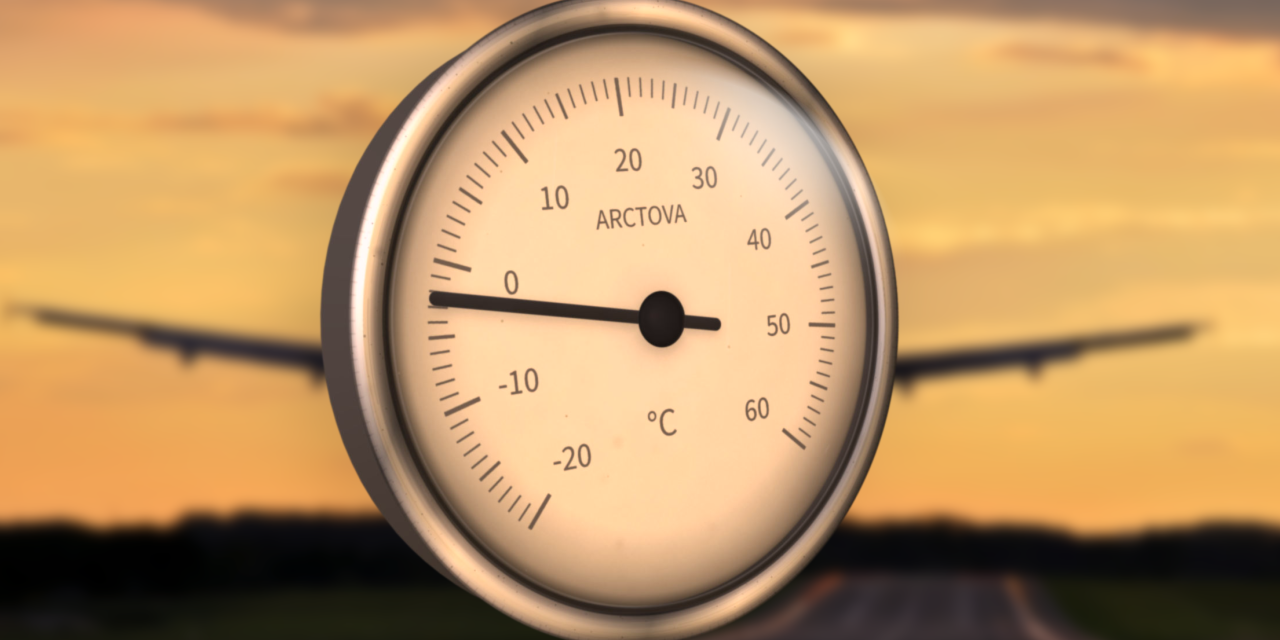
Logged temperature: -2.5 °C
